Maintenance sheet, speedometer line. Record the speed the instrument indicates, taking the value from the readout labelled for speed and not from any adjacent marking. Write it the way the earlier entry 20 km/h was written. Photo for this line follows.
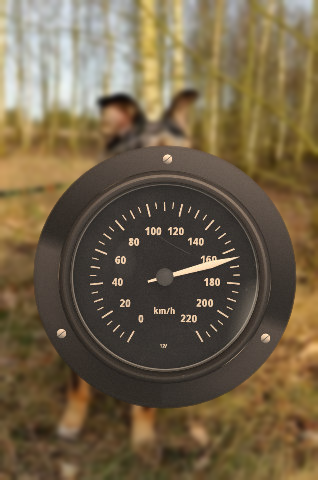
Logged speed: 165 km/h
